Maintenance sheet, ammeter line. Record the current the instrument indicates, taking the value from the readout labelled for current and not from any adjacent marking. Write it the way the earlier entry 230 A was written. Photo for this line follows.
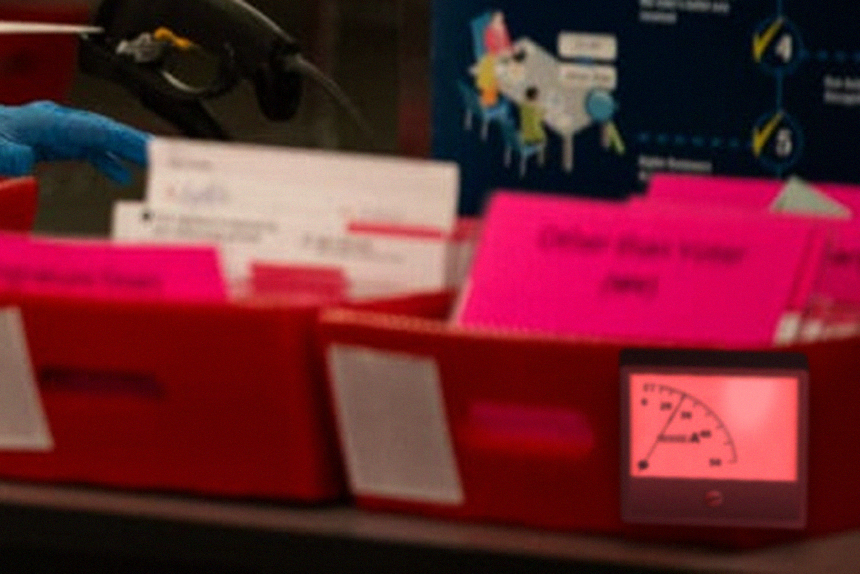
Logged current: 25 A
